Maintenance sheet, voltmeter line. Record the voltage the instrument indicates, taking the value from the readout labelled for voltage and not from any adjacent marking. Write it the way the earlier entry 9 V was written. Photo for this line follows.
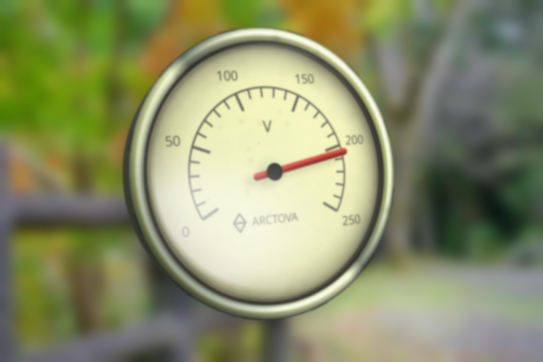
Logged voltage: 205 V
